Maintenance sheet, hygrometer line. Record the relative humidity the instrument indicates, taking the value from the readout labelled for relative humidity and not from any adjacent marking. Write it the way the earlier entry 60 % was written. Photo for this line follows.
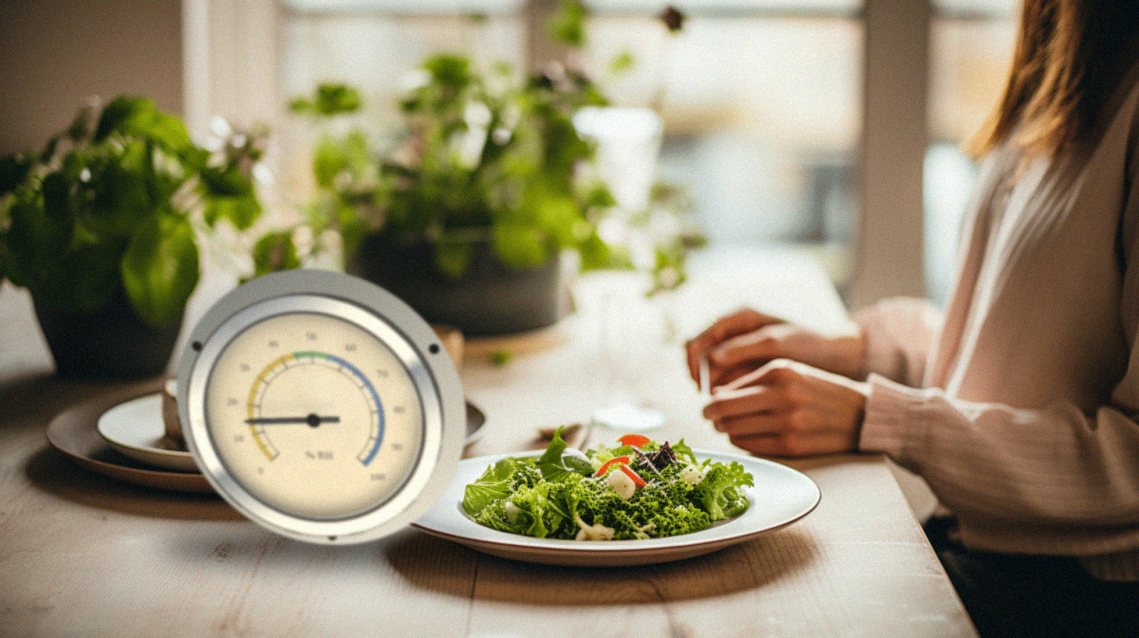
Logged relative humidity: 15 %
